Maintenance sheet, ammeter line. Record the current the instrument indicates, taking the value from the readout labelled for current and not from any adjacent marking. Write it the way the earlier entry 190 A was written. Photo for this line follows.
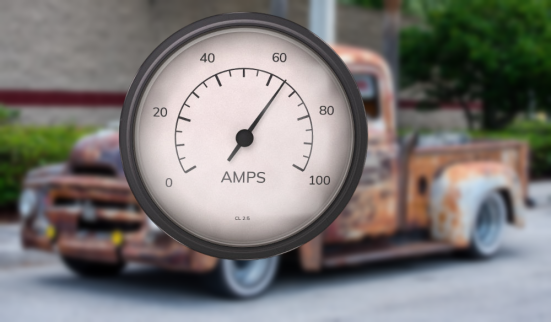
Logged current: 65 A
